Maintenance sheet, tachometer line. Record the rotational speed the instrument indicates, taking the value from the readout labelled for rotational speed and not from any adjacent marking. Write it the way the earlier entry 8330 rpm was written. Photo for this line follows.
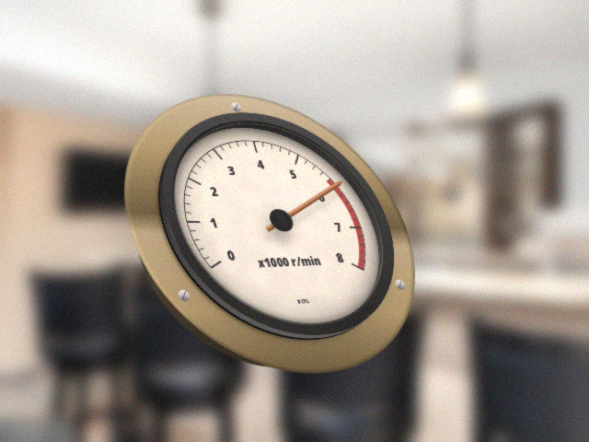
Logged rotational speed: 6000 rpm
